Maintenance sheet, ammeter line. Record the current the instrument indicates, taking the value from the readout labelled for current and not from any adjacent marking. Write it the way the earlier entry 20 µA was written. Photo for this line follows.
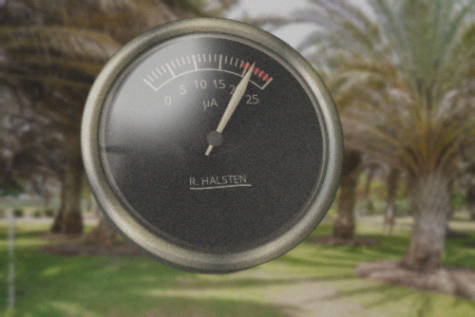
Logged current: 21 µA
